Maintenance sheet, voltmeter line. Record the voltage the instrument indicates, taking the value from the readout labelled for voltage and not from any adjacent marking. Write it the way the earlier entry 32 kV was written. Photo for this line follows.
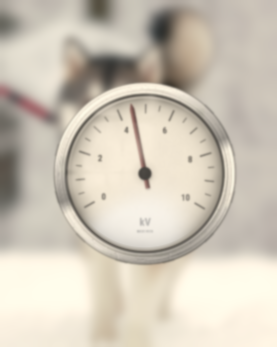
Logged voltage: 4.5 kV
